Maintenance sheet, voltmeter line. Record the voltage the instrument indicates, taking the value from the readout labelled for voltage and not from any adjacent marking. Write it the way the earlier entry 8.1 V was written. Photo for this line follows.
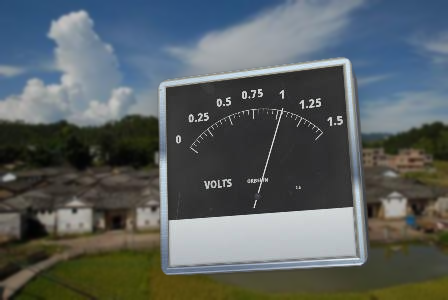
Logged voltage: 1.05 V
